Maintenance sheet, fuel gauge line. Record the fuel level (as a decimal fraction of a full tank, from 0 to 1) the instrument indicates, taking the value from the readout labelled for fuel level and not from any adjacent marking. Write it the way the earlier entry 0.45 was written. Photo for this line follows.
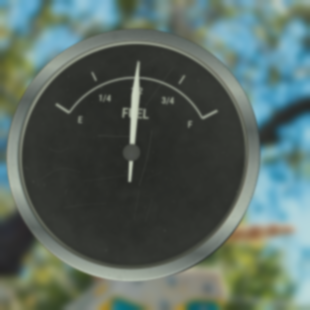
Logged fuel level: 0.5
